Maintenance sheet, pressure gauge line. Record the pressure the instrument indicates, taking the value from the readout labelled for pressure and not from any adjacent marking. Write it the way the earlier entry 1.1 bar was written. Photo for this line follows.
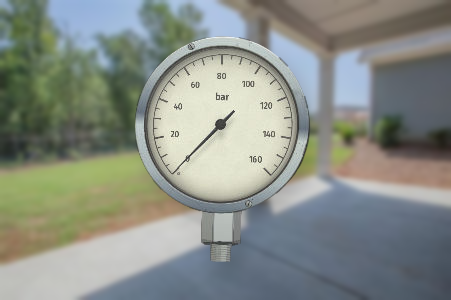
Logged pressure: 0 bar
